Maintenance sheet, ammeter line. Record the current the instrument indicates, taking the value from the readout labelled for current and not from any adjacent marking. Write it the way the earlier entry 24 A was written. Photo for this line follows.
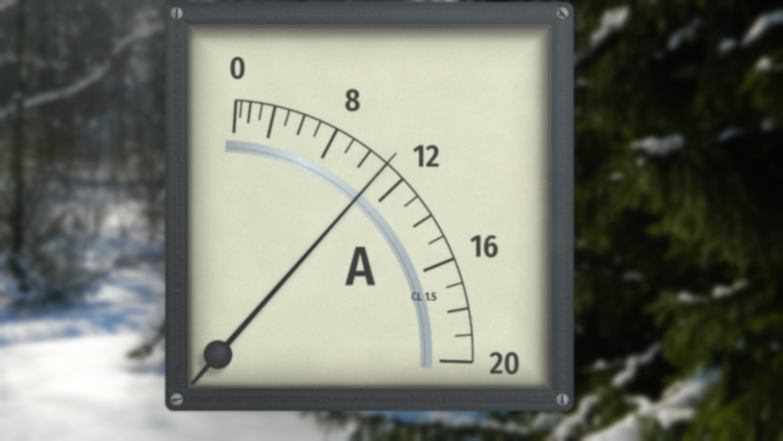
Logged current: 11 A
